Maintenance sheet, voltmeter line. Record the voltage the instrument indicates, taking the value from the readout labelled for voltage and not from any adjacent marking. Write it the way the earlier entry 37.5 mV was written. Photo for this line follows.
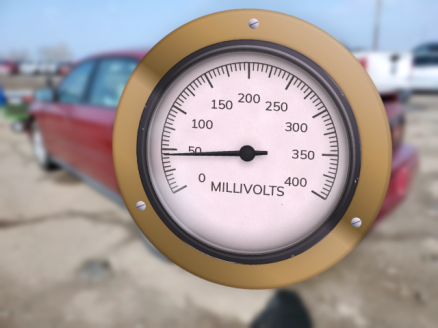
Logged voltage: 45 mV
